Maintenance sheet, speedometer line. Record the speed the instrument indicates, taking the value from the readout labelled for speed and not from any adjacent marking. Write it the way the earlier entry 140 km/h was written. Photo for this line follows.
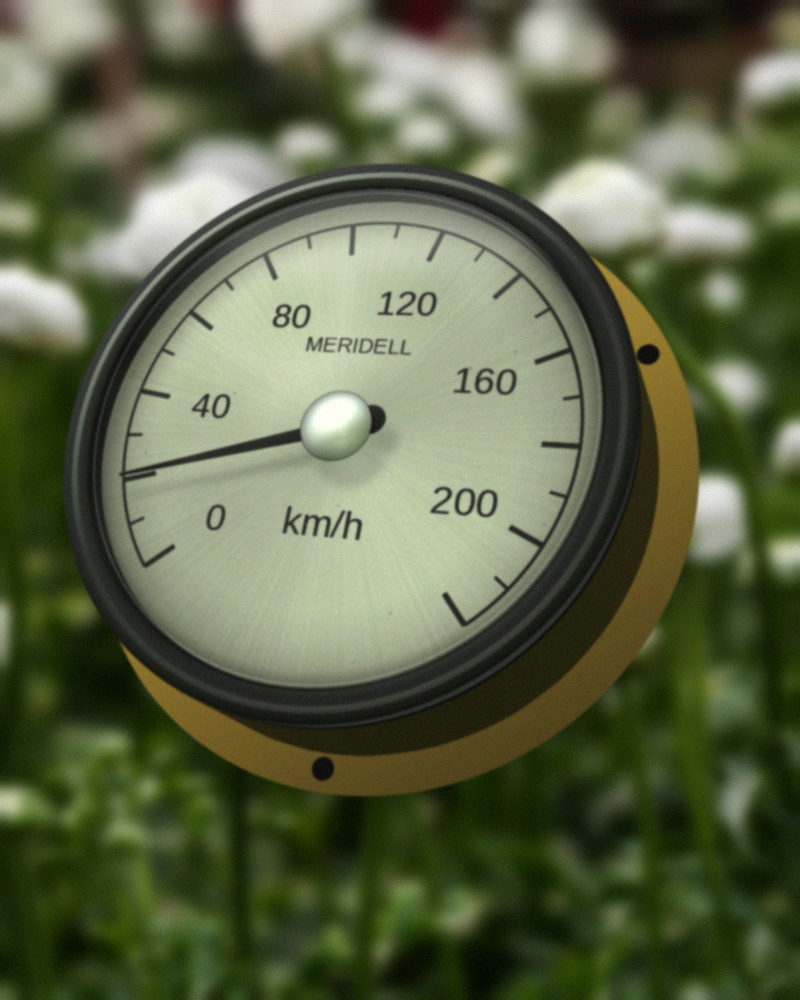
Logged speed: 20 km/h
